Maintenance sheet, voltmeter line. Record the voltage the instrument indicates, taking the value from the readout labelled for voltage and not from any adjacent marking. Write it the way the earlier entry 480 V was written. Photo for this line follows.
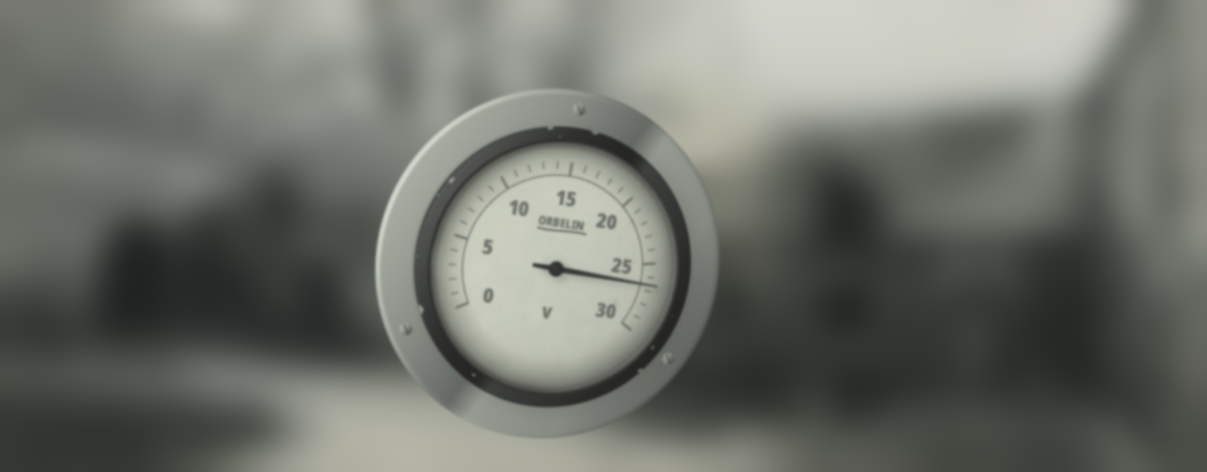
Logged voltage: 26.5 V
